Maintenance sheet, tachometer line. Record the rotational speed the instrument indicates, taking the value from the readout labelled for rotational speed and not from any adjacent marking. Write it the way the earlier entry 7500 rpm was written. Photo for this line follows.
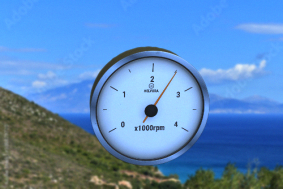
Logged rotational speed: 2500 rpm
